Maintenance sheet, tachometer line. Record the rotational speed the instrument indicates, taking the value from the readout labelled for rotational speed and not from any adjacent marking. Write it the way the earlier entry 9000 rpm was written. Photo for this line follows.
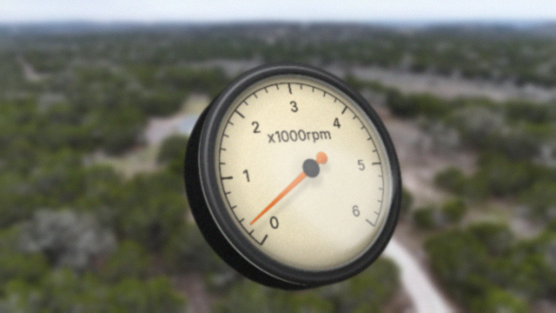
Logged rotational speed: 300 rpm
